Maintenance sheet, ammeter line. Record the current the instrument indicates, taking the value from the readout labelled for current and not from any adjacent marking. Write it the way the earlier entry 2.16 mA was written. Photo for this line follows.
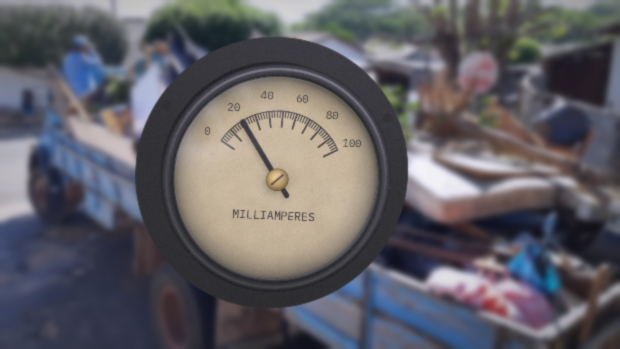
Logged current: 20 mA
